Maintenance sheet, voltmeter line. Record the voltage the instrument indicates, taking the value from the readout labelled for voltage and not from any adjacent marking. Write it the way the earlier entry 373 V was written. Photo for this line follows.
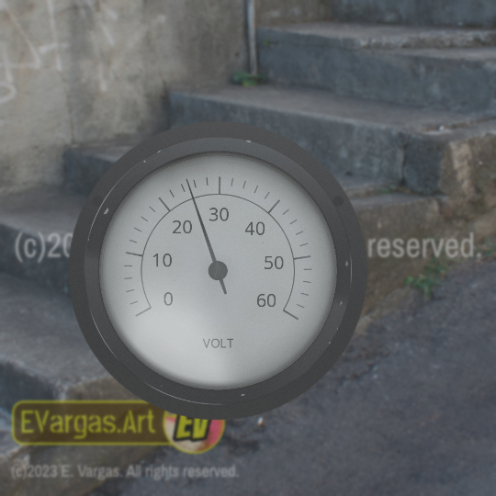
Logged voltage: 25 V
